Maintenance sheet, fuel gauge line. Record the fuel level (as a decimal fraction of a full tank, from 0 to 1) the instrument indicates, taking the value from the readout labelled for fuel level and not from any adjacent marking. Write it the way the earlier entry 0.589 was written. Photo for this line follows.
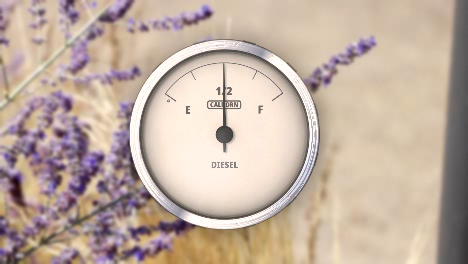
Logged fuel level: 0.5
